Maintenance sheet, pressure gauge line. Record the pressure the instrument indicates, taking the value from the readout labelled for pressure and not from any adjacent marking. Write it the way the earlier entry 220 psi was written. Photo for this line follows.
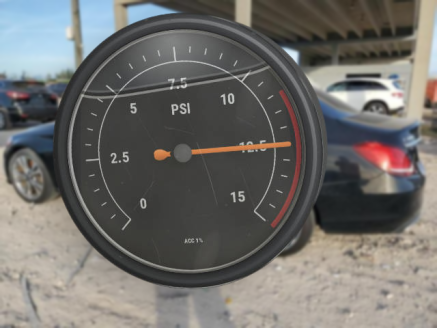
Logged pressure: 12.5 psi
